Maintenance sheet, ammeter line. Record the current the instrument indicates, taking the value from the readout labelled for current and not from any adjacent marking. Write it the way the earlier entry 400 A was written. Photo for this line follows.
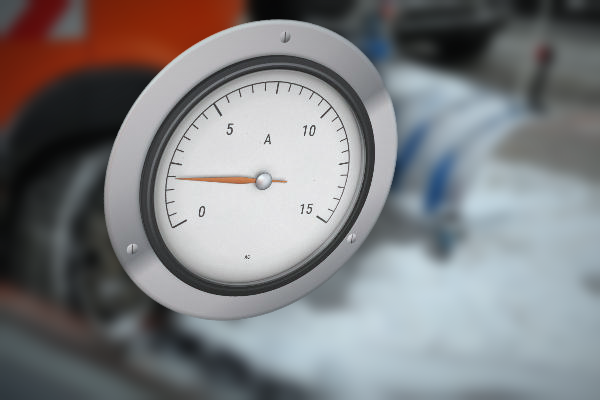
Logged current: 2 A
